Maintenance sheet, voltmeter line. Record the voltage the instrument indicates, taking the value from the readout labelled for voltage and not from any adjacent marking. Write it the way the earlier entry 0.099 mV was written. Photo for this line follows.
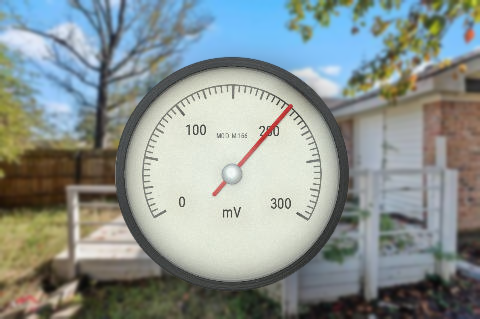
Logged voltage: 200 mV
